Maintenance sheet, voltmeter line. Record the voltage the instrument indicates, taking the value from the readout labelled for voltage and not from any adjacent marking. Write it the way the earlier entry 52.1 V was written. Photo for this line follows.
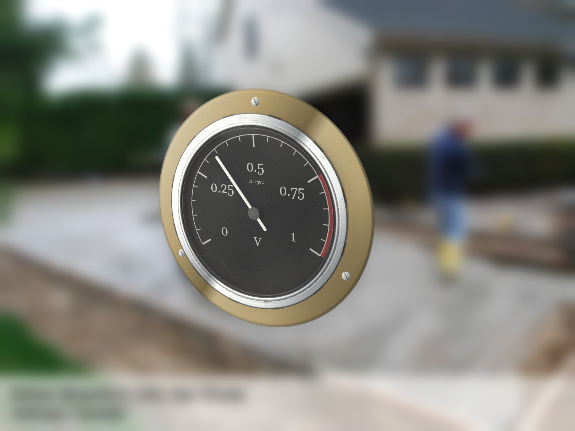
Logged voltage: 0.35 V
